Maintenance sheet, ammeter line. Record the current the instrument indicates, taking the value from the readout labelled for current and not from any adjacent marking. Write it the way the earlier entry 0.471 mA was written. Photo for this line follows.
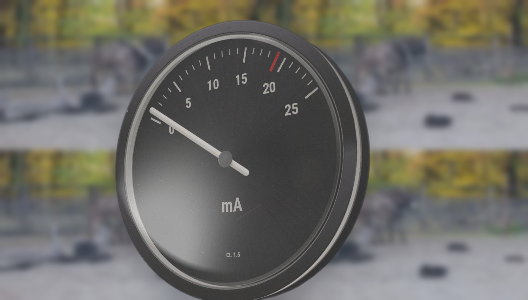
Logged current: 1 mA
